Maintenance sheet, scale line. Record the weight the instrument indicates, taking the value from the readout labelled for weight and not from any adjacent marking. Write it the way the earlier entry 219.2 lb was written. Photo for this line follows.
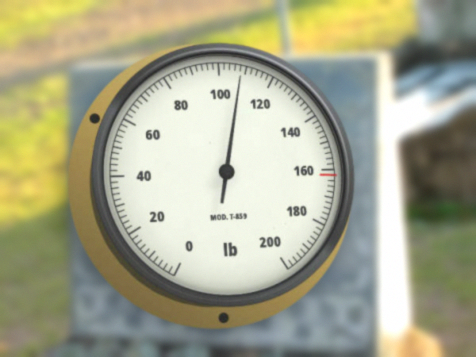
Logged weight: 108 lb
